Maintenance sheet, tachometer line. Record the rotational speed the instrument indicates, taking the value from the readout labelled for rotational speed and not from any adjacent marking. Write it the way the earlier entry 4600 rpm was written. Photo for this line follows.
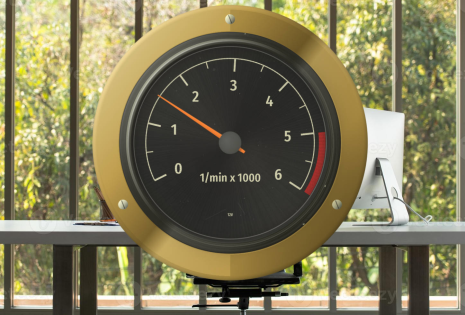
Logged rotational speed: 1500 rpm
